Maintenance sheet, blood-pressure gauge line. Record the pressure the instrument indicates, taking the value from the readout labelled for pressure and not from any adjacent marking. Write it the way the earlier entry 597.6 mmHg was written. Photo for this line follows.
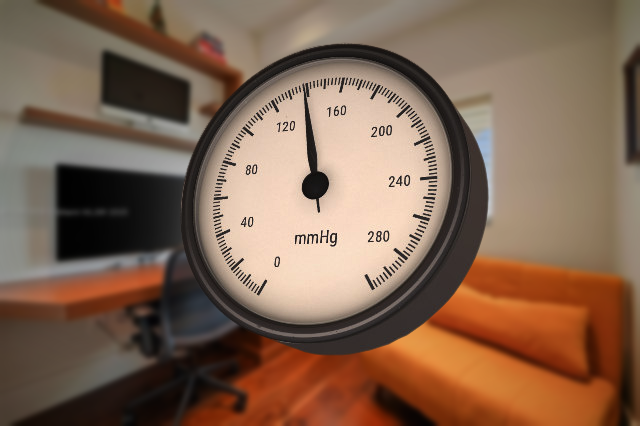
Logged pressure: 140 mmHg
